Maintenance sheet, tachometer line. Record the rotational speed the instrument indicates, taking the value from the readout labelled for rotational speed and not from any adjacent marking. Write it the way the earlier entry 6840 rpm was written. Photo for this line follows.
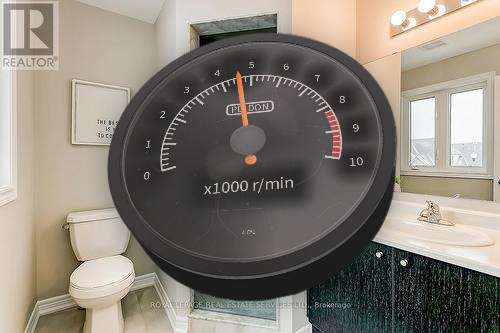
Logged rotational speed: 4600 rpm
